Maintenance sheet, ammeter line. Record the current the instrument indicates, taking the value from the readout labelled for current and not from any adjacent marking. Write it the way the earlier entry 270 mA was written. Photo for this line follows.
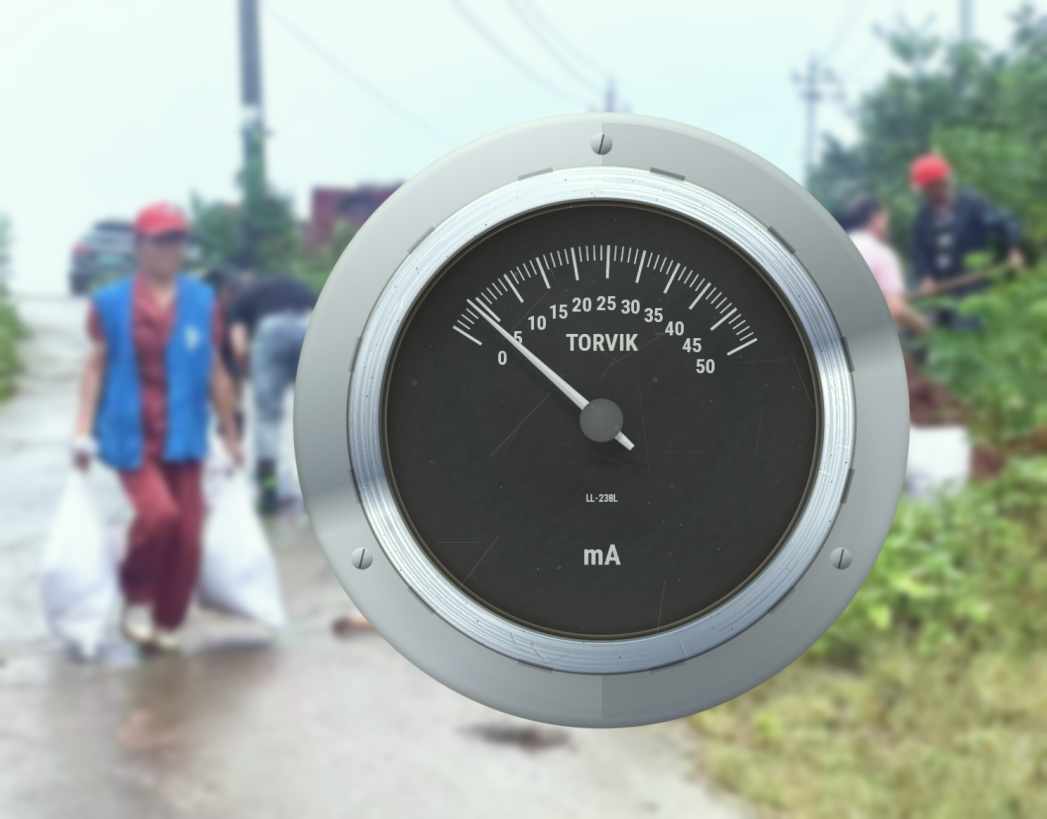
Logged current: 4 mA
